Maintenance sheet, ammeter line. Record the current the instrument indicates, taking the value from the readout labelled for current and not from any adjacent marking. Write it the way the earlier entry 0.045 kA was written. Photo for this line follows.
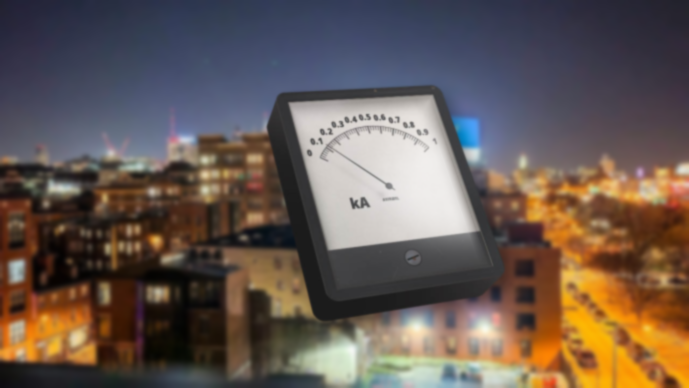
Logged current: 0.1 kA
